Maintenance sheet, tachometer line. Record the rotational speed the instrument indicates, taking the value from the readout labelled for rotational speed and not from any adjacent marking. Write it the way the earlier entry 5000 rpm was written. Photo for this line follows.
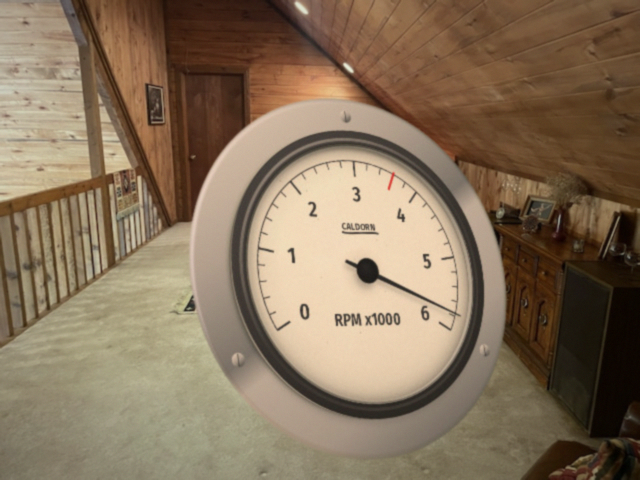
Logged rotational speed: 5800 rpm
